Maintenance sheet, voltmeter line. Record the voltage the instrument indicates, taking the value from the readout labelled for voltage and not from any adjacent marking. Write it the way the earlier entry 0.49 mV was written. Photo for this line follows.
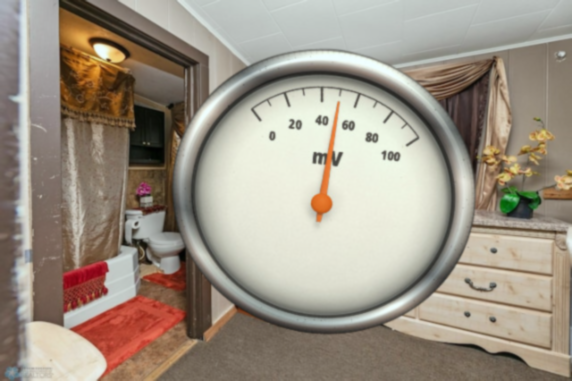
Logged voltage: 50 mV
